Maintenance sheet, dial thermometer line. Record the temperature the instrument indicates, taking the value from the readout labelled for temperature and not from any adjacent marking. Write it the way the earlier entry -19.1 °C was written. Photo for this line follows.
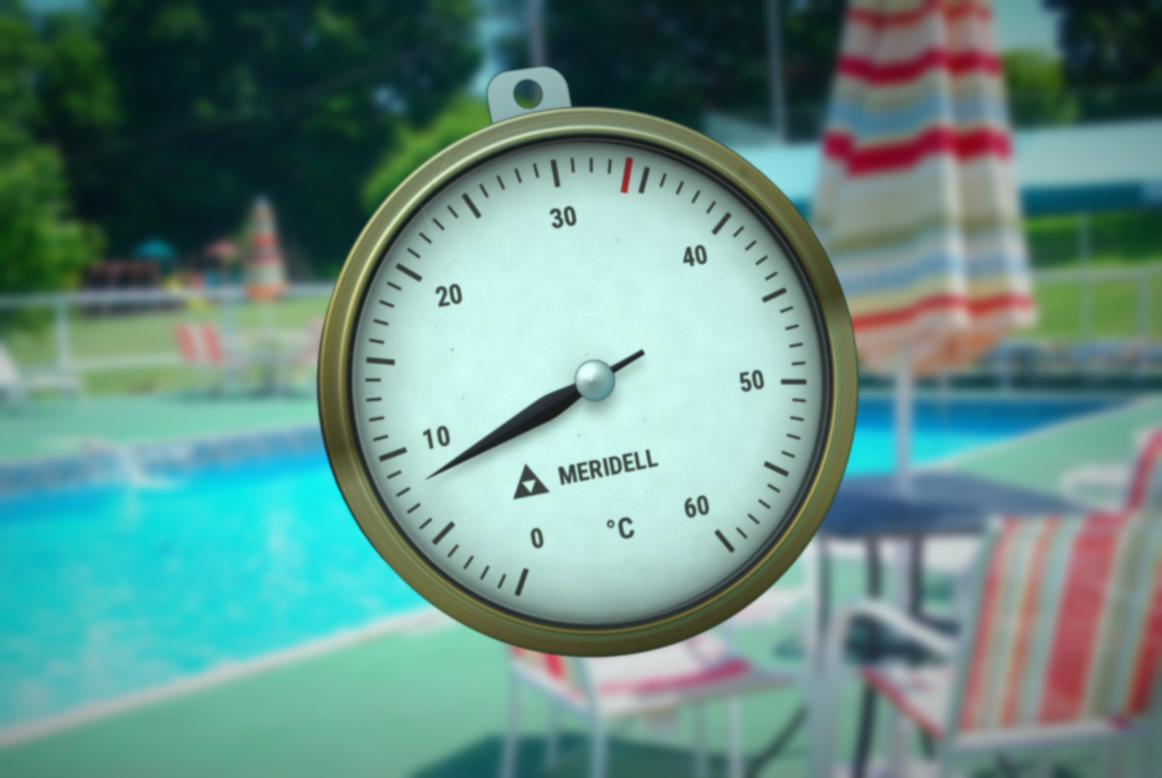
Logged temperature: 8 °C
